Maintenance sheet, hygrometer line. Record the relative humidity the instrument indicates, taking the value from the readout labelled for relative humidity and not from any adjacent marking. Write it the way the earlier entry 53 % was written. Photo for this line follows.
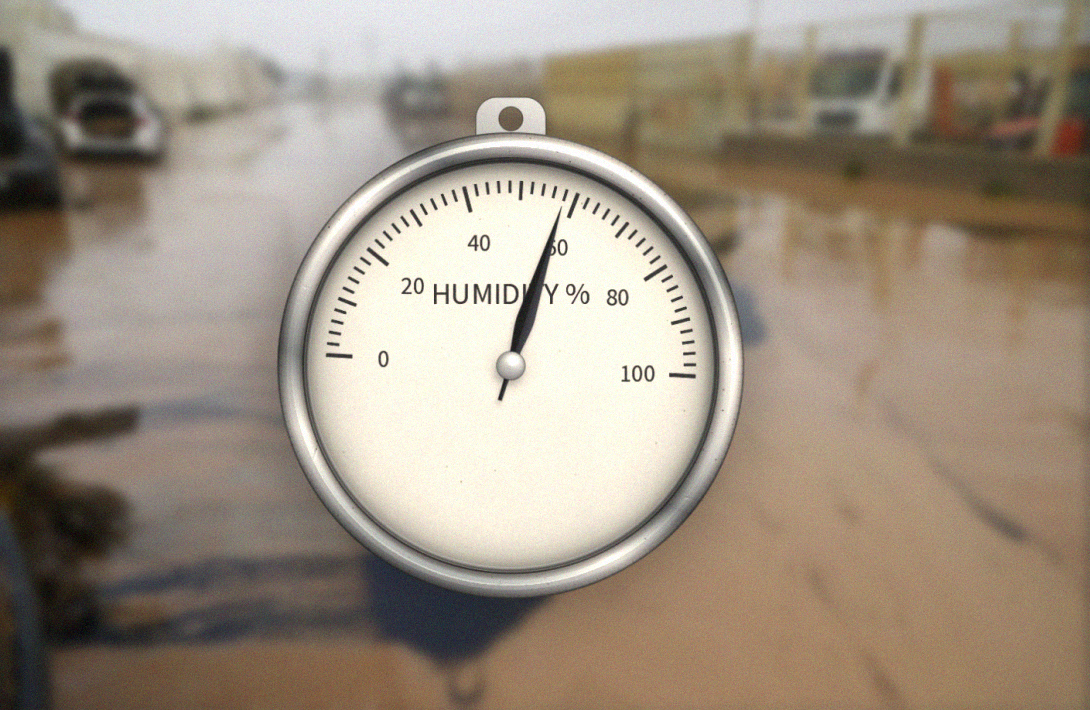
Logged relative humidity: 58 %
